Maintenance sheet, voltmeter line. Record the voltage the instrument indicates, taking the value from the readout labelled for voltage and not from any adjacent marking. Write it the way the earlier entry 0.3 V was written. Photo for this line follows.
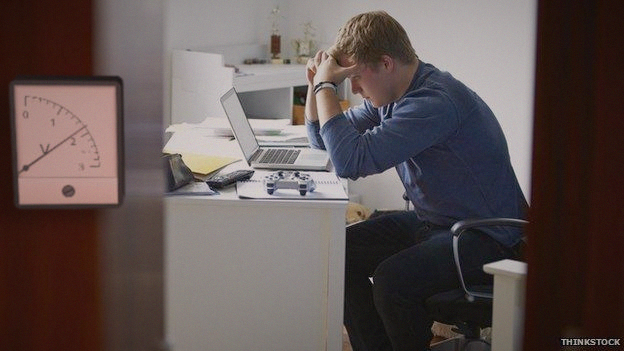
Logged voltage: 1.8 V
